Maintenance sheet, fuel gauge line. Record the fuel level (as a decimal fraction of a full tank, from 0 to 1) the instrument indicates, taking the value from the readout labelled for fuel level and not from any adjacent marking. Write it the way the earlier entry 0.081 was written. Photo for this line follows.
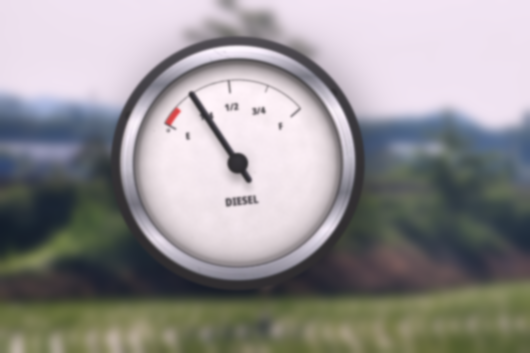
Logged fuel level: 0.25
